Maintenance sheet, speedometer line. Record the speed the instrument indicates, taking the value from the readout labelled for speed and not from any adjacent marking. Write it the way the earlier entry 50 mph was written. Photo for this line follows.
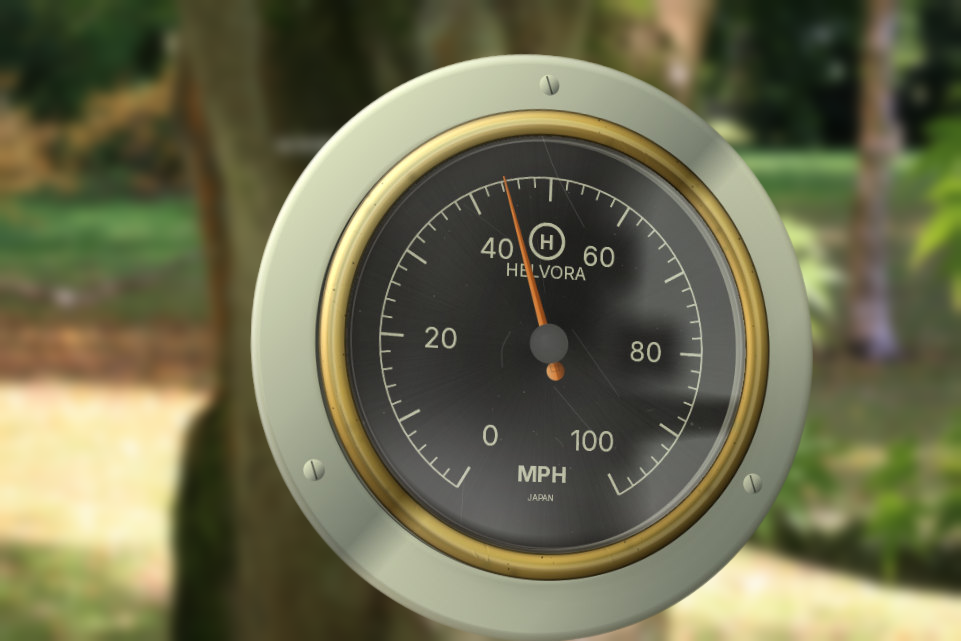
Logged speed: 44 mph
